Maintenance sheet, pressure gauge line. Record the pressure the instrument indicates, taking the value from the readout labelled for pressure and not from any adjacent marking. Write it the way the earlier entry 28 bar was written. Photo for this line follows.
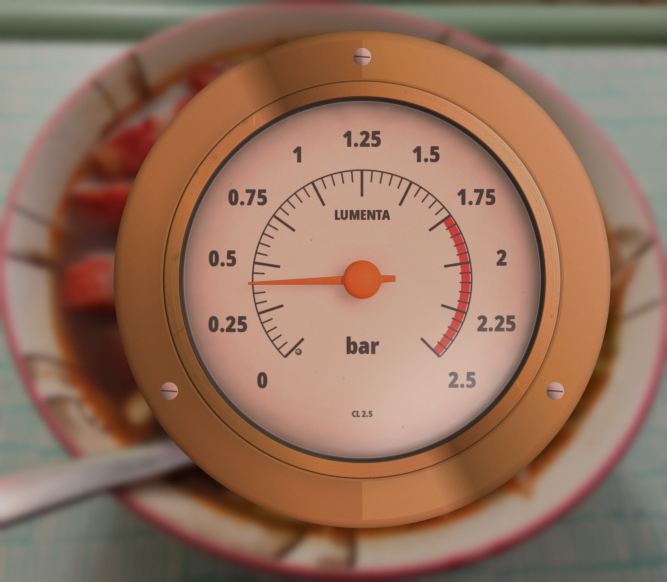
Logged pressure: 0.4 bar
